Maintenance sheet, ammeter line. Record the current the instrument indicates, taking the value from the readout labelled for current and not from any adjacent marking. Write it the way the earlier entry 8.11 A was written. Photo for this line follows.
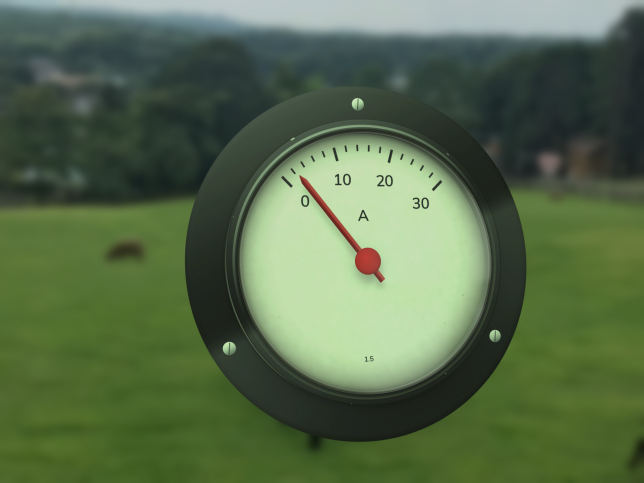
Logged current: 2 A
